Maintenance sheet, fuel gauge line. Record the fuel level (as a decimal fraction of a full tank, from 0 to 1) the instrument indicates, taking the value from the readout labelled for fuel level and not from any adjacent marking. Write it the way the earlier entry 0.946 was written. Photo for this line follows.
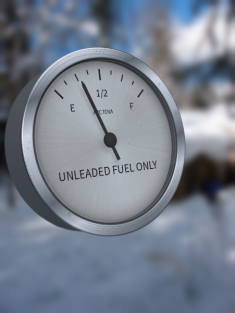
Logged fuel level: 0.25
